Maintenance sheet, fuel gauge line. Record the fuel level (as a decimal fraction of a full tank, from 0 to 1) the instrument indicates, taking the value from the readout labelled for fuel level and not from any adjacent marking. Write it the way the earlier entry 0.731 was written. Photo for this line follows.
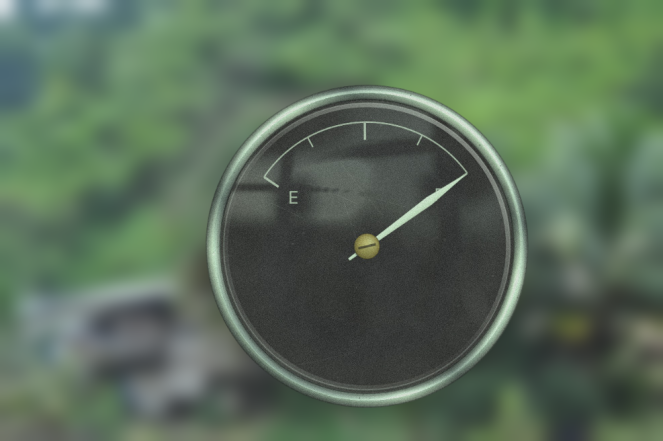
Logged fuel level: 1
